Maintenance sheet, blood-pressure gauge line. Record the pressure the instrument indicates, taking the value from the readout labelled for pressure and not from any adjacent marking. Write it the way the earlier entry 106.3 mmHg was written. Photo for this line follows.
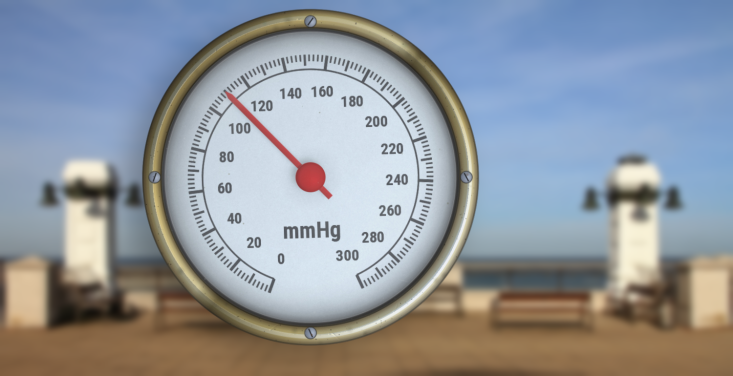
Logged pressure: 110 mmHg
